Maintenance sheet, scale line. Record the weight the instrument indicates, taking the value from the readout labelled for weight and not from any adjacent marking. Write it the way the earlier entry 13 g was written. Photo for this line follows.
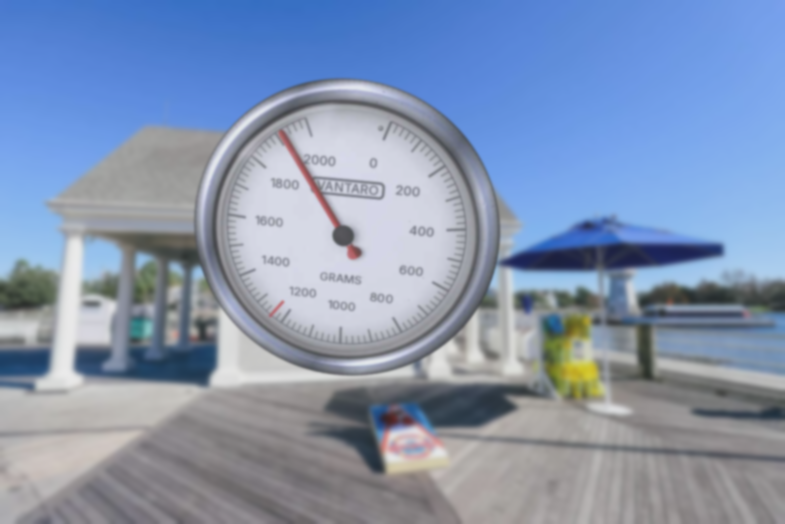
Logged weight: 1920 g
